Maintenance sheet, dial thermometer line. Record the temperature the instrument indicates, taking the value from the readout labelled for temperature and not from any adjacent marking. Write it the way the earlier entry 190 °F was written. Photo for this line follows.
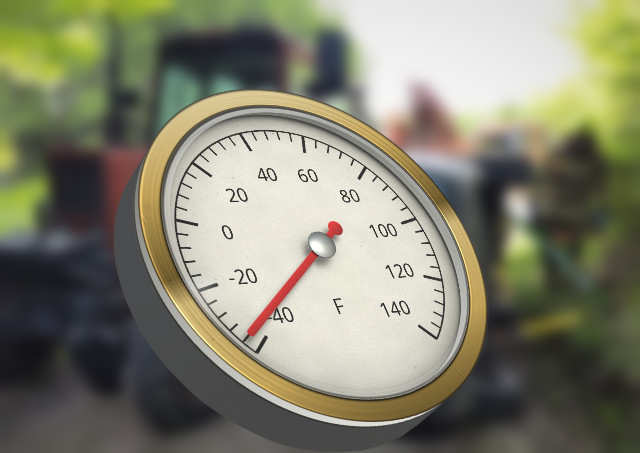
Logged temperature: -36 °F
